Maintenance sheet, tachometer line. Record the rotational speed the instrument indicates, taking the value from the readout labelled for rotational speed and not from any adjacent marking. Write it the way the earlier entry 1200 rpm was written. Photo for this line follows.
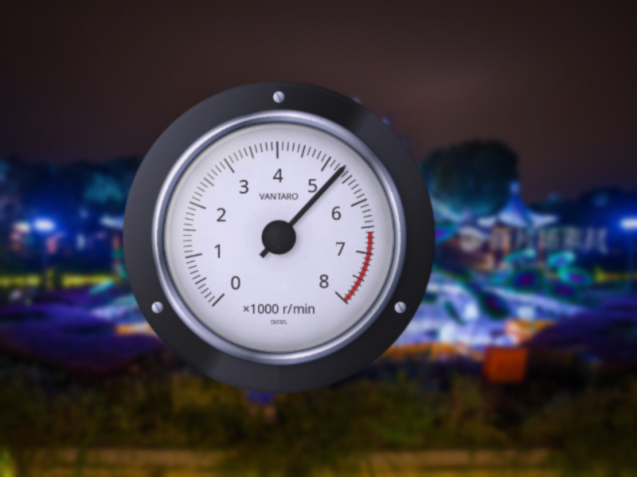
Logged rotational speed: 5300 rpm
